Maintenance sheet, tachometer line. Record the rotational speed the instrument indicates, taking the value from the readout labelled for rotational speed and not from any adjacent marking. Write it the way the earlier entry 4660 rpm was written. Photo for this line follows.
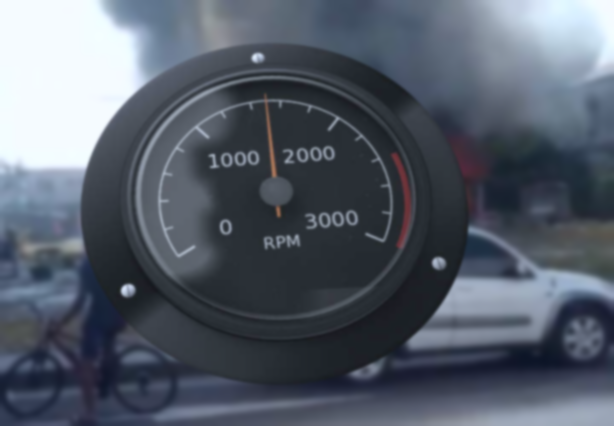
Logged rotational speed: 1500 rpm
